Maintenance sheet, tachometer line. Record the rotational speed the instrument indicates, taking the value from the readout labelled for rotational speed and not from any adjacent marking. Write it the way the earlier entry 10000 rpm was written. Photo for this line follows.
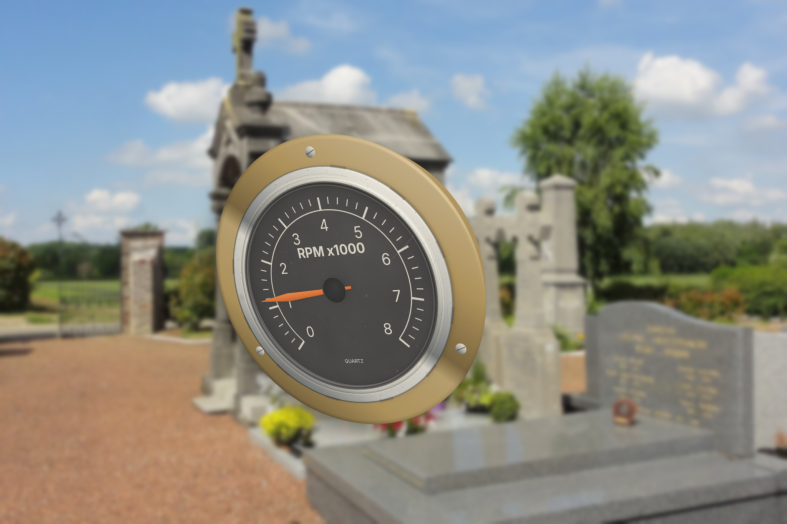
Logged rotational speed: 1200 rpm
